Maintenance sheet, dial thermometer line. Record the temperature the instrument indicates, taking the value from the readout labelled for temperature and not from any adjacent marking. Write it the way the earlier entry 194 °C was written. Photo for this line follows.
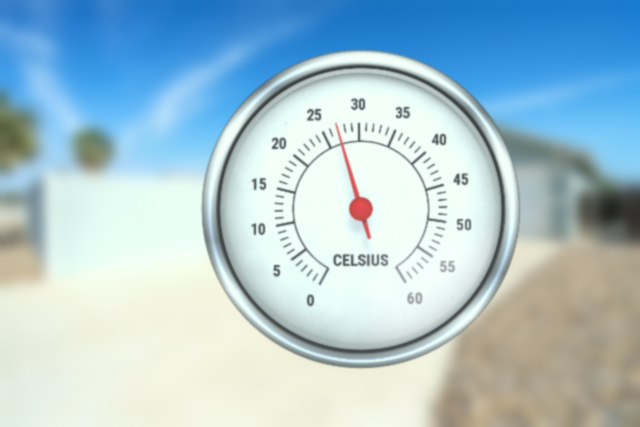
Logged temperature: 27 °C
